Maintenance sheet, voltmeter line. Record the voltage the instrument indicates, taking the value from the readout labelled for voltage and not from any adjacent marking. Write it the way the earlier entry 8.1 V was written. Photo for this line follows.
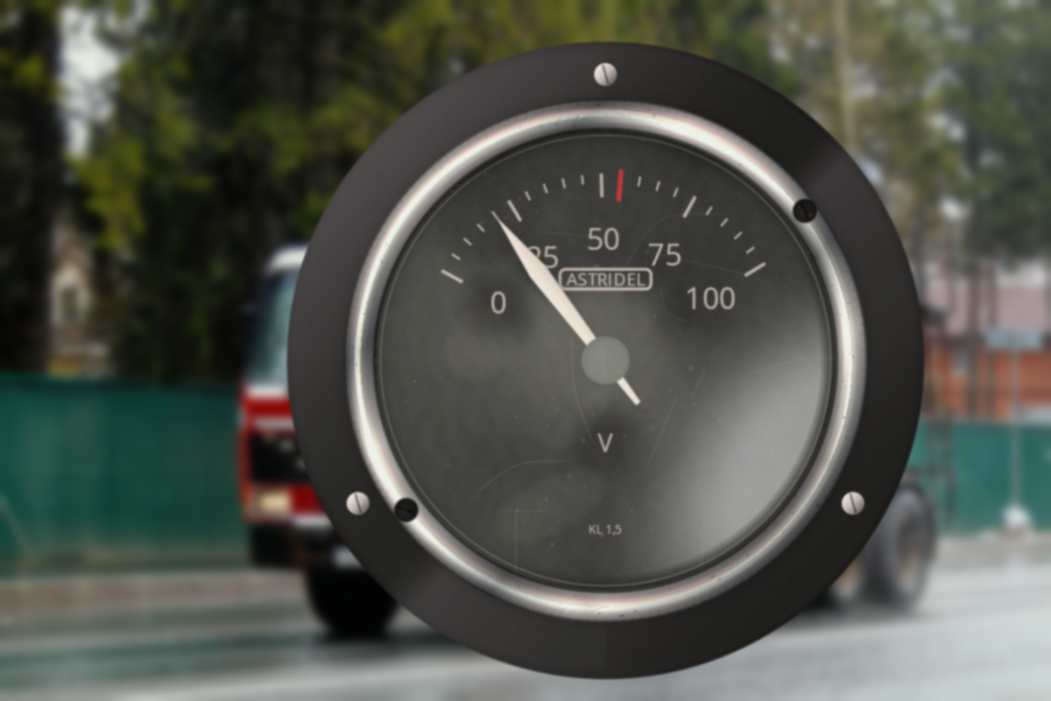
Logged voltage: 20 V
